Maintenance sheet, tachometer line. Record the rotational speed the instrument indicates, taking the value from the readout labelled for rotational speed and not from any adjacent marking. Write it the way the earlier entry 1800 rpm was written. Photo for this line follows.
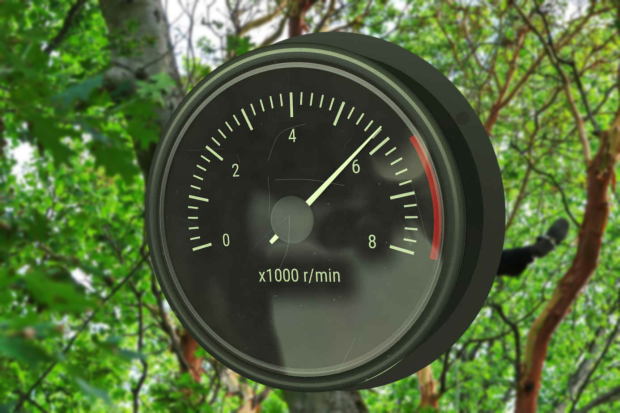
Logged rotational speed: 5800 rpm
